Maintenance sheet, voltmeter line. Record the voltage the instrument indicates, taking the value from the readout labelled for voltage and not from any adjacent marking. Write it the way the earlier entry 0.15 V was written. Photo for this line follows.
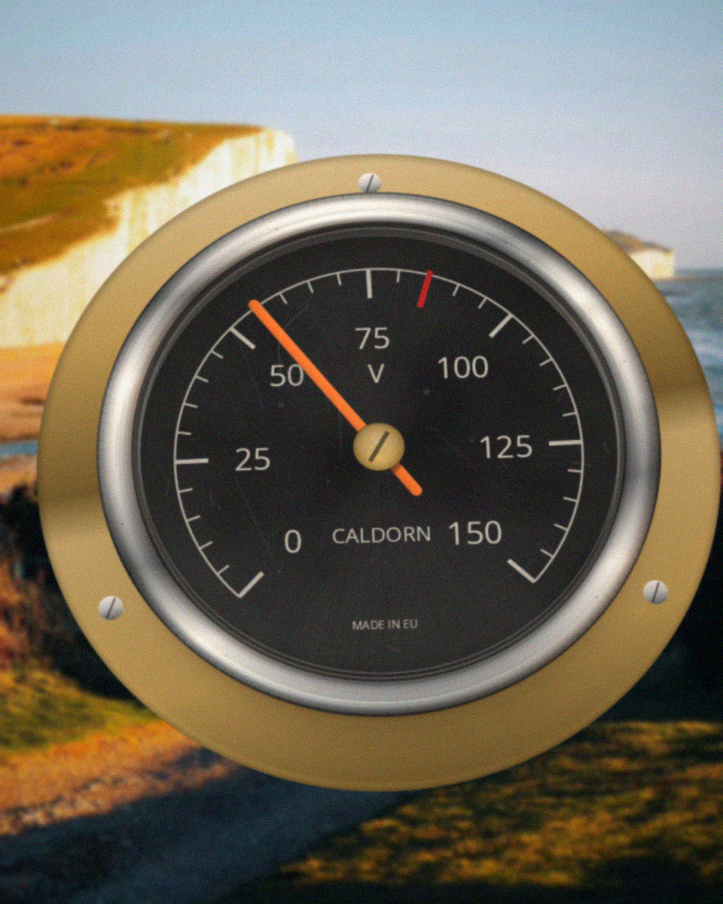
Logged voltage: 55 V
